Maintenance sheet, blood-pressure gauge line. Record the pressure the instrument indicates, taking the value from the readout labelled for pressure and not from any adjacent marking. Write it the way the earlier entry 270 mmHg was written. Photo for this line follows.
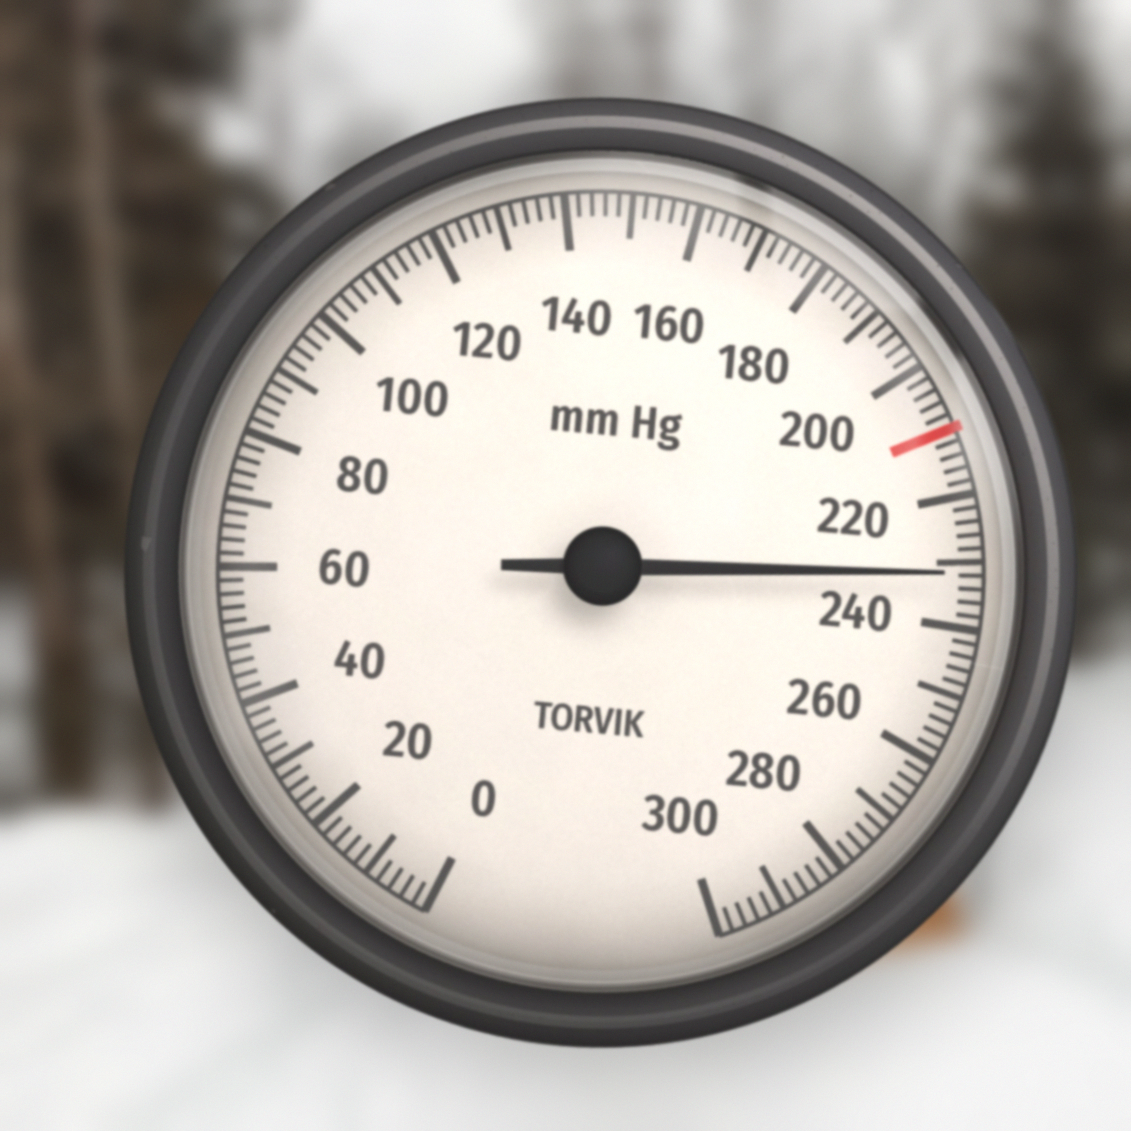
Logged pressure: 232 mmHg
